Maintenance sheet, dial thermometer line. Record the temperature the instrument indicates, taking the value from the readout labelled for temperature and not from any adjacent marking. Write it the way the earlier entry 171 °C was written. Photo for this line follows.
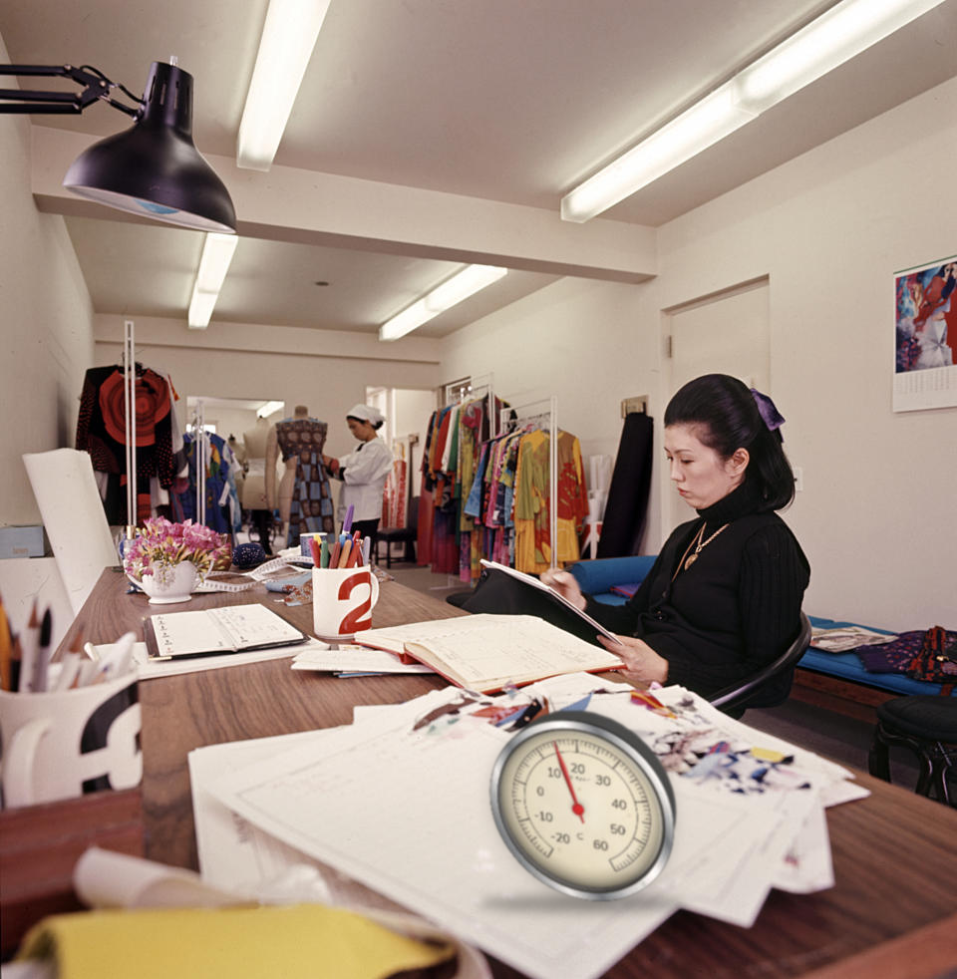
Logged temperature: 15 °C
